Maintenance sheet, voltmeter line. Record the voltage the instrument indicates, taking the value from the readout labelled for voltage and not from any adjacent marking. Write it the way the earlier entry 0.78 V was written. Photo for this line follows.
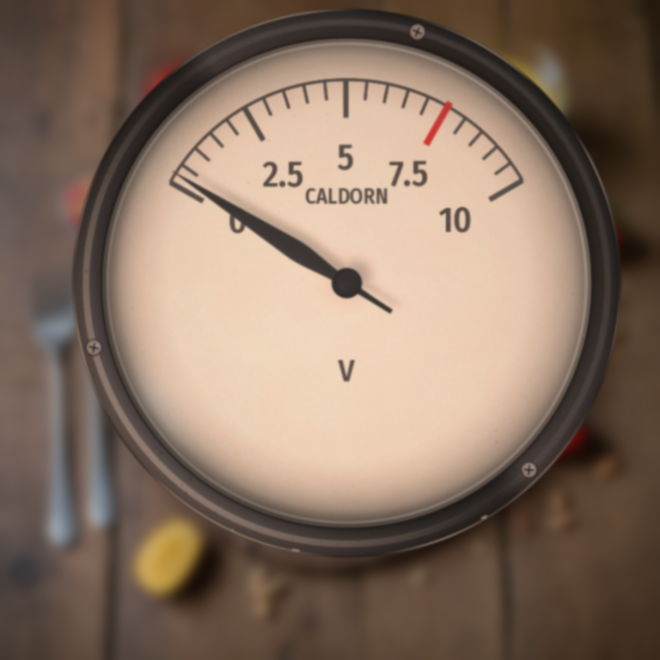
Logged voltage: 0.25 V
